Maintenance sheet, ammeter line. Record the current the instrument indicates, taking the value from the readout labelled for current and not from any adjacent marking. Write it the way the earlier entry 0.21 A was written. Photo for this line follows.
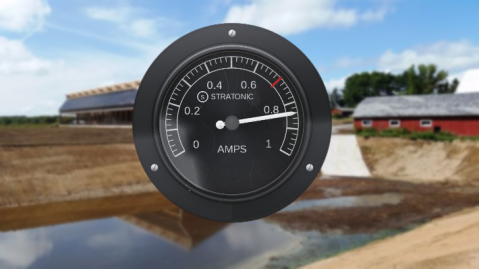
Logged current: 0.84 A
